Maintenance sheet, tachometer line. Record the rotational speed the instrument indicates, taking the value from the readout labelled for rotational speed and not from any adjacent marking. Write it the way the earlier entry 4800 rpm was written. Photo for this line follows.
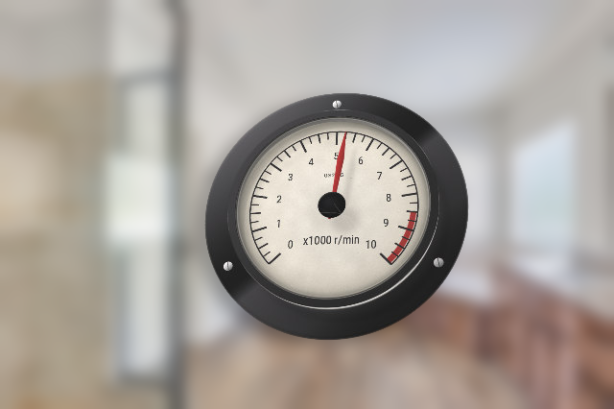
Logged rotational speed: 5250 rpm
